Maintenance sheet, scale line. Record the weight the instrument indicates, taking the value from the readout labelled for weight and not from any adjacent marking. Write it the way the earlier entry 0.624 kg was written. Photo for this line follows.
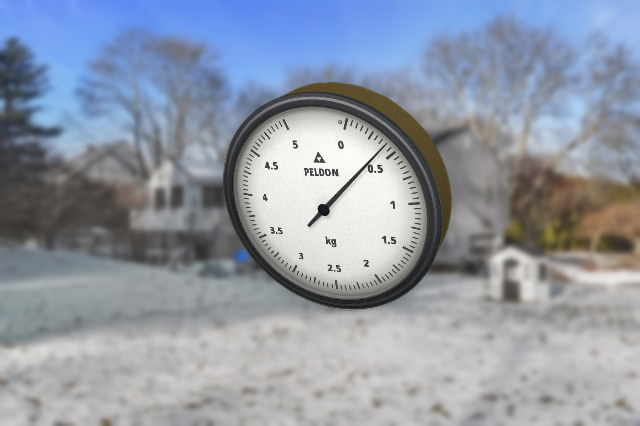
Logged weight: 0.4 kg
